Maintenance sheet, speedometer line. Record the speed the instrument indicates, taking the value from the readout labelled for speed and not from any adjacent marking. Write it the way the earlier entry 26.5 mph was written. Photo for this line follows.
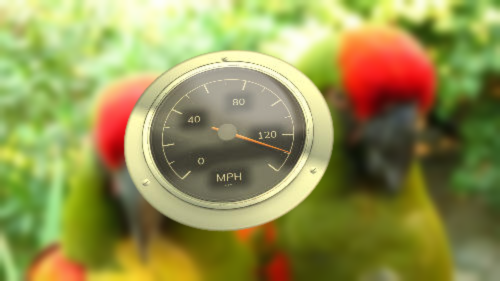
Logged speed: 130 mph
